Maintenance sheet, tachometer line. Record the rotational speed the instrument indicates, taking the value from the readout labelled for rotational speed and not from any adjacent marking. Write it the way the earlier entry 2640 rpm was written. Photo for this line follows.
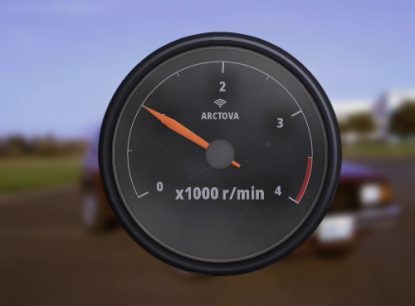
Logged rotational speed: 1000 rpm
